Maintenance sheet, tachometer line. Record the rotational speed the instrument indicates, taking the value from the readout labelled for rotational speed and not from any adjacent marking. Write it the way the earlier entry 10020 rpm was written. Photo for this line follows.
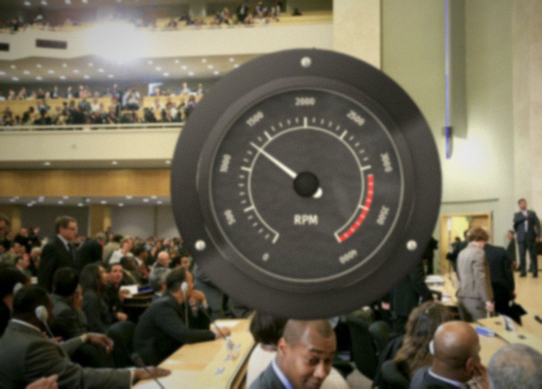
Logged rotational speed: 1300 rpm
